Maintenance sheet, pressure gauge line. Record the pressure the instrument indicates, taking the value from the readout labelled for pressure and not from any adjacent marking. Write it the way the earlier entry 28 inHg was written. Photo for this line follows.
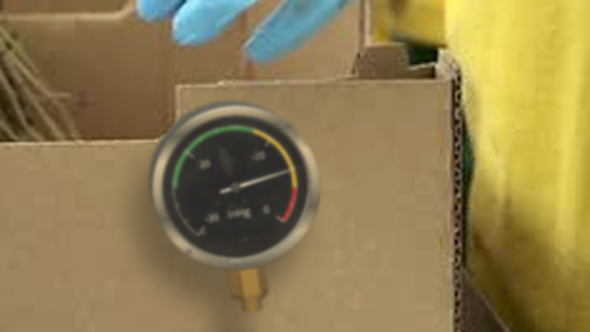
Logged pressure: -6 inHg
